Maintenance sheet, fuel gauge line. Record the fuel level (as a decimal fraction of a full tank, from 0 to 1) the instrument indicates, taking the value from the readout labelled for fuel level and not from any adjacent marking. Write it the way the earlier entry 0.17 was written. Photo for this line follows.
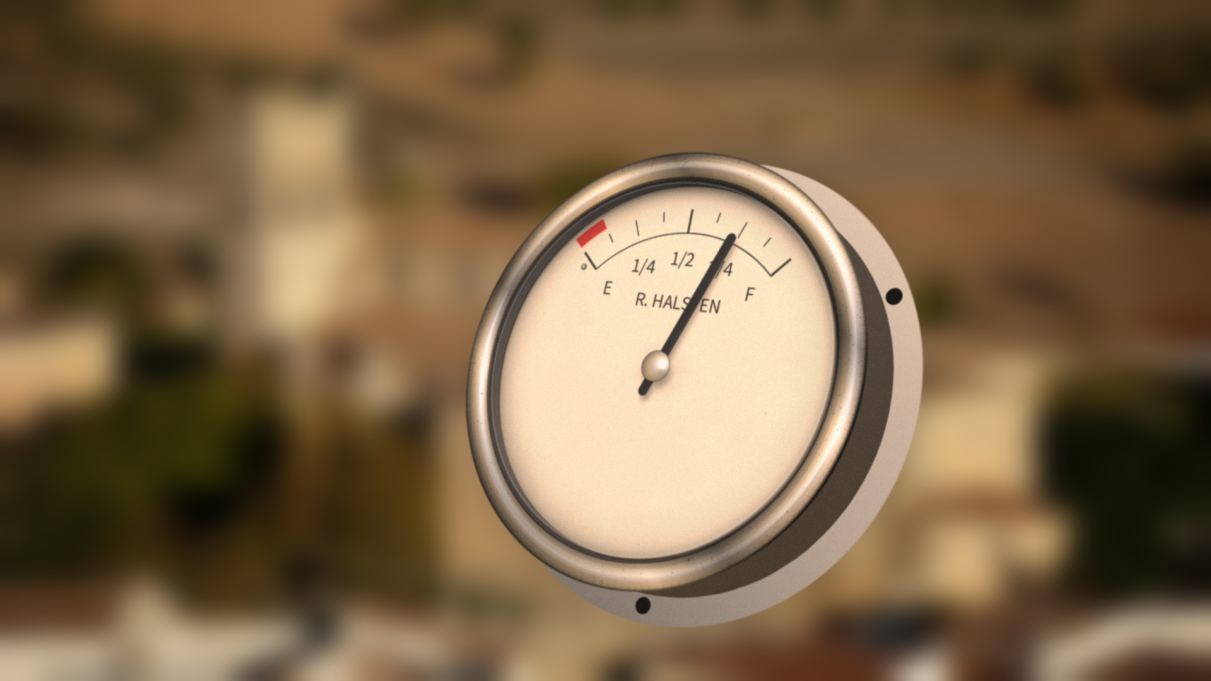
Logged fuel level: 0.75
